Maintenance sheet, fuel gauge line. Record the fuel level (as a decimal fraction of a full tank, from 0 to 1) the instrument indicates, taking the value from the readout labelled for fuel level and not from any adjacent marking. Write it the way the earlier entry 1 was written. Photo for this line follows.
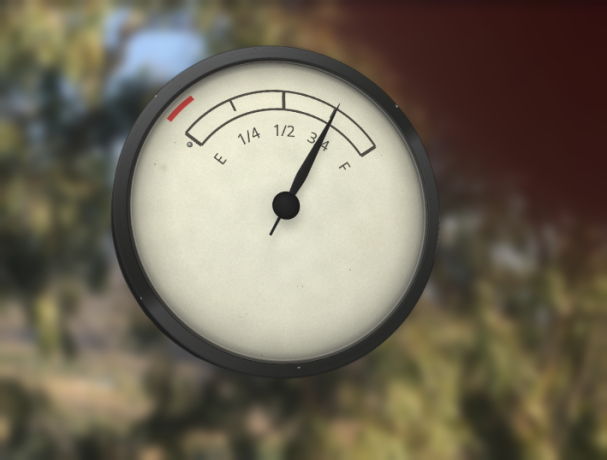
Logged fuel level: 0.75
